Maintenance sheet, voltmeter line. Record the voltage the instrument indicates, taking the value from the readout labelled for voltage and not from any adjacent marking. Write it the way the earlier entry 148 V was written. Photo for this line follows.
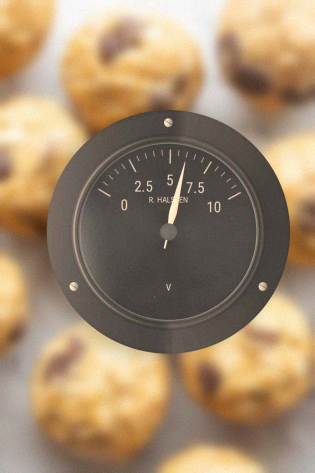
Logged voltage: 6 V
